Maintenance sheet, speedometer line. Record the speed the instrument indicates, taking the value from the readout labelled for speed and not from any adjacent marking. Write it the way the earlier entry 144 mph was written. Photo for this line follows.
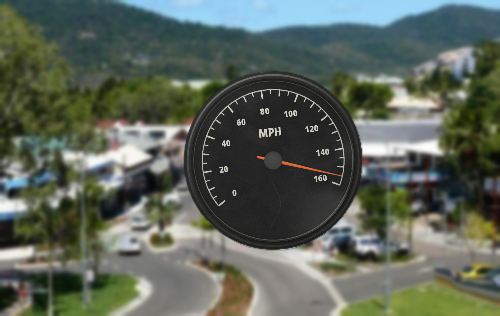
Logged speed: 155 mph
